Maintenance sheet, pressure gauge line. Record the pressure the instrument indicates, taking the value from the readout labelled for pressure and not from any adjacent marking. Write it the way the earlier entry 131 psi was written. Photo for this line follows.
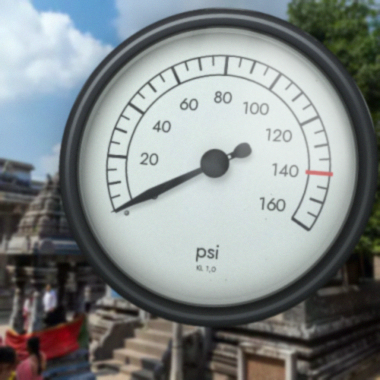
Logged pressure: 0 psi
